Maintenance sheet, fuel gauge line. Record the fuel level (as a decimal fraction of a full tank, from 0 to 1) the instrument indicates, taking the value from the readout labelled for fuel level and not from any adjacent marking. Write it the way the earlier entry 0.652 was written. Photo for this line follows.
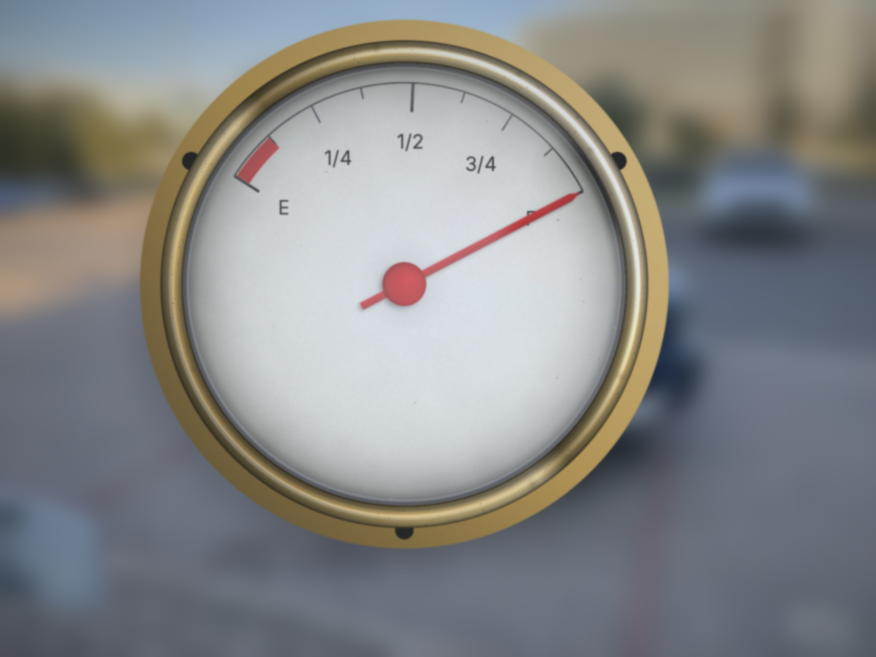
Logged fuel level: 1
